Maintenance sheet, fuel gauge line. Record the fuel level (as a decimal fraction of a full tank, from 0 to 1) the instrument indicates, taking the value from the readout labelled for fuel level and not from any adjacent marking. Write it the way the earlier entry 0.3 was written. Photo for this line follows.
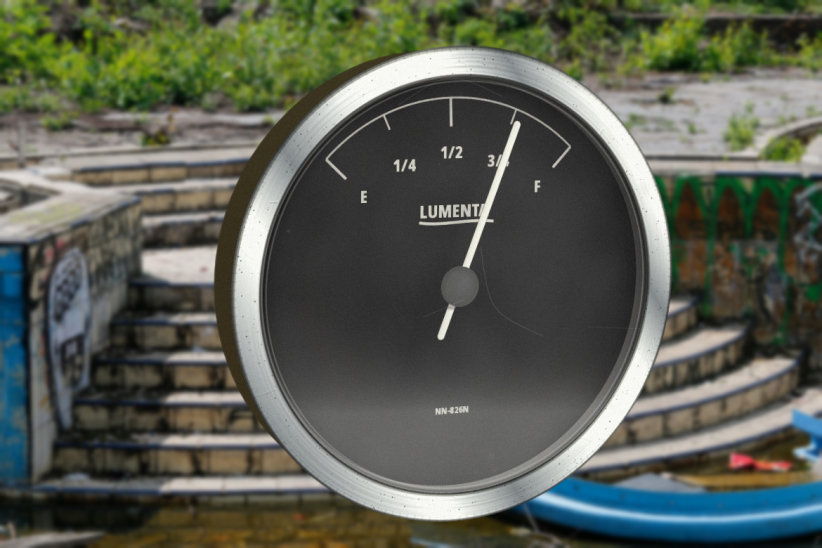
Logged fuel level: 0.75
